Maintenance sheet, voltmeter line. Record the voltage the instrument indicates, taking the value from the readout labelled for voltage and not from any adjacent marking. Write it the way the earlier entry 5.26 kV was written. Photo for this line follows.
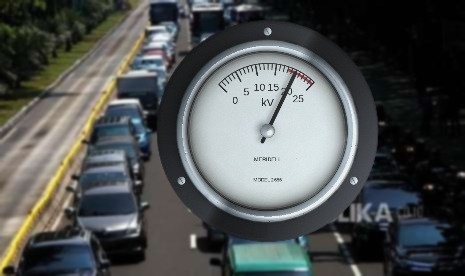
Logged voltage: 20 kV
